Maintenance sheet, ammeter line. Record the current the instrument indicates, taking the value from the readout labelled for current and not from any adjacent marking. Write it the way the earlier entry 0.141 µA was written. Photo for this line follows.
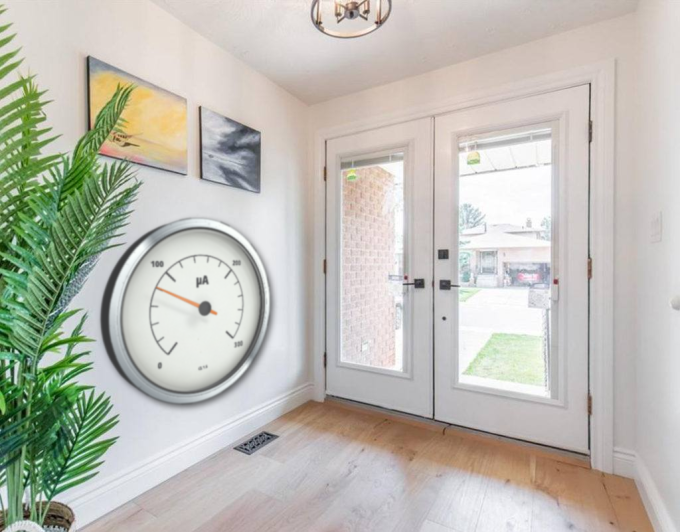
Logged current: 80 µA
